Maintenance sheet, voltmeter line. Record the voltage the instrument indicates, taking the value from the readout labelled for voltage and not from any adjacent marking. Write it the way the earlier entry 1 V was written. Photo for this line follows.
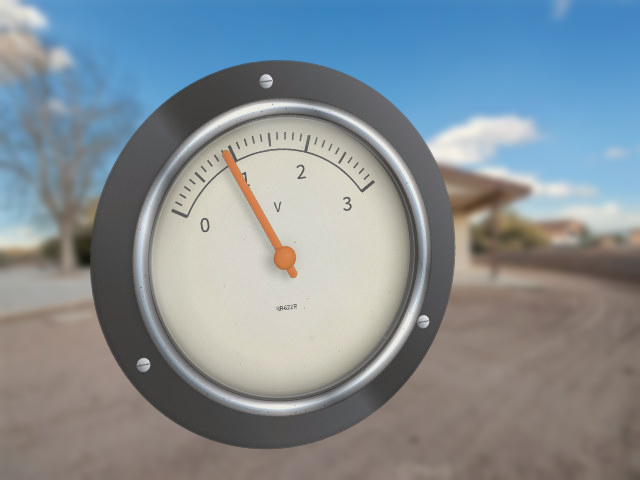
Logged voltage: 0.9 V
